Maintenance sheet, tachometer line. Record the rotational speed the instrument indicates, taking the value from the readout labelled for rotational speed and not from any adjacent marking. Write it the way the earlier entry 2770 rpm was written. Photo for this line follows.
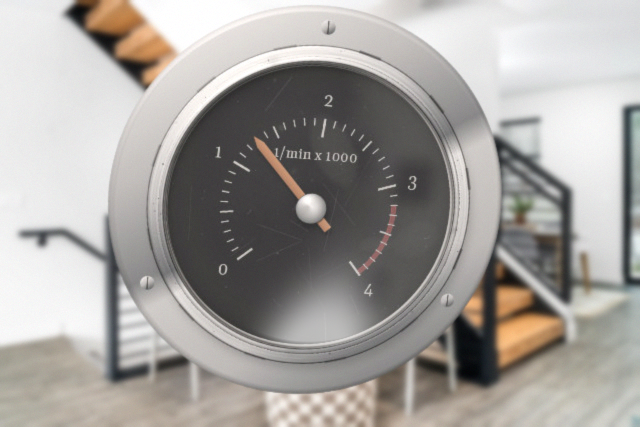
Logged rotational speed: 1300 rpm
